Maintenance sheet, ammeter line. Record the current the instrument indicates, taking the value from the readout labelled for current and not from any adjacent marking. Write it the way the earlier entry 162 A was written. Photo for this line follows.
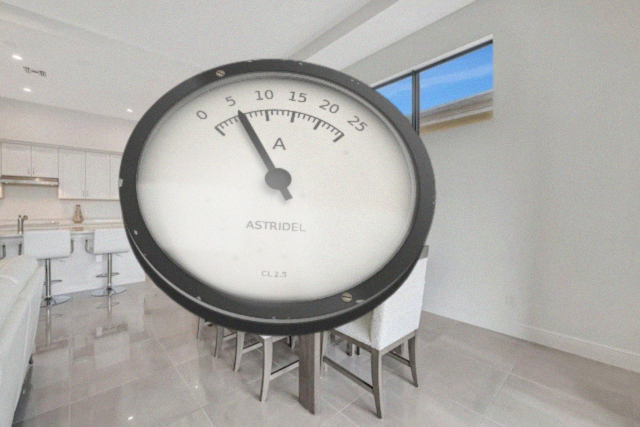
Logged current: 5 A
